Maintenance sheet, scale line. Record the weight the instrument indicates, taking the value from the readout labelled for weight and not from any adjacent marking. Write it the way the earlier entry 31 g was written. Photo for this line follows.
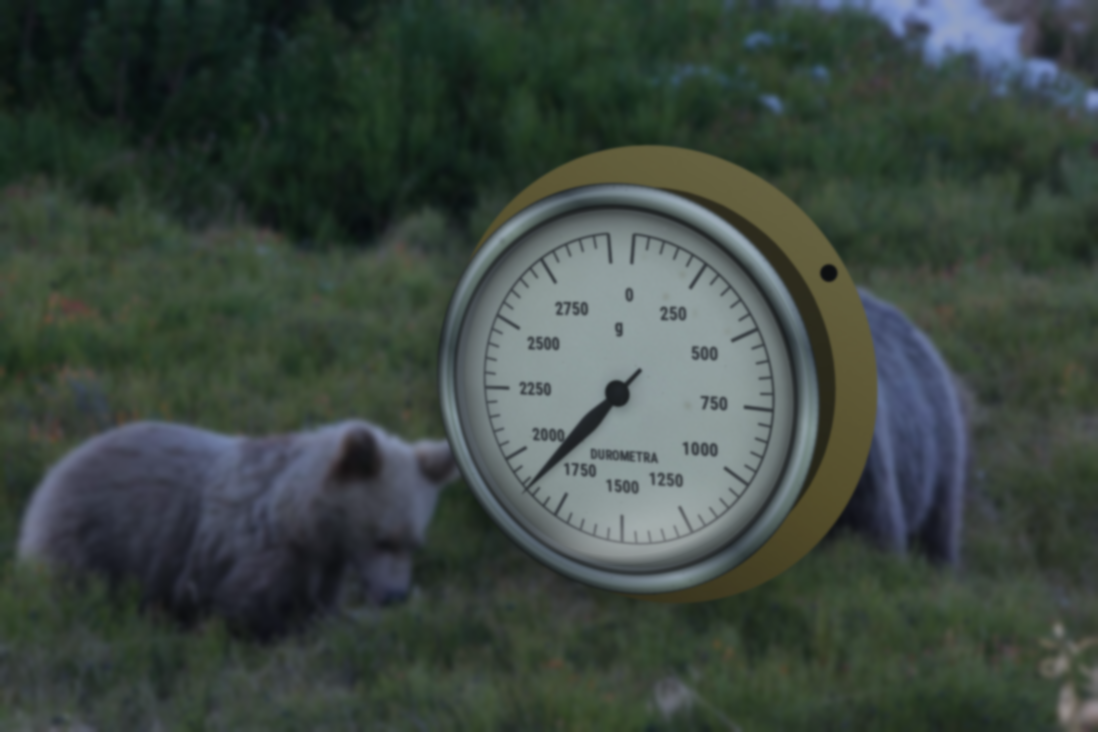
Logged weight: 1875 g
